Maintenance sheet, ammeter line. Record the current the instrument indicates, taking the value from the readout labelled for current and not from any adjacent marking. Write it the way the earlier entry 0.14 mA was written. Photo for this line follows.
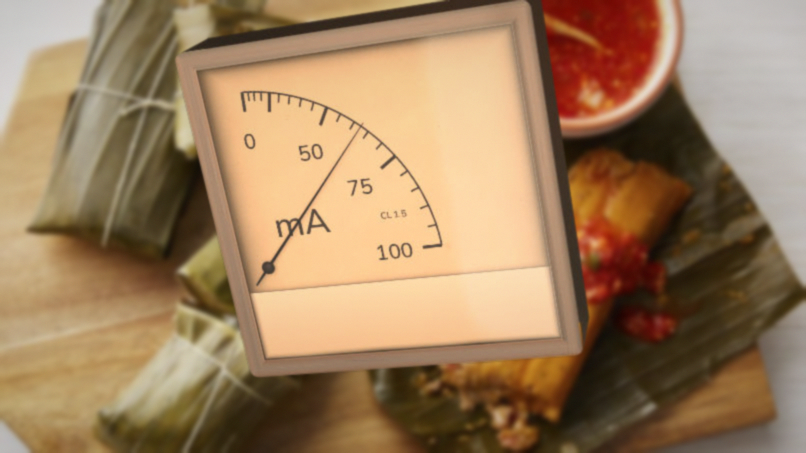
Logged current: 62.5 mA
